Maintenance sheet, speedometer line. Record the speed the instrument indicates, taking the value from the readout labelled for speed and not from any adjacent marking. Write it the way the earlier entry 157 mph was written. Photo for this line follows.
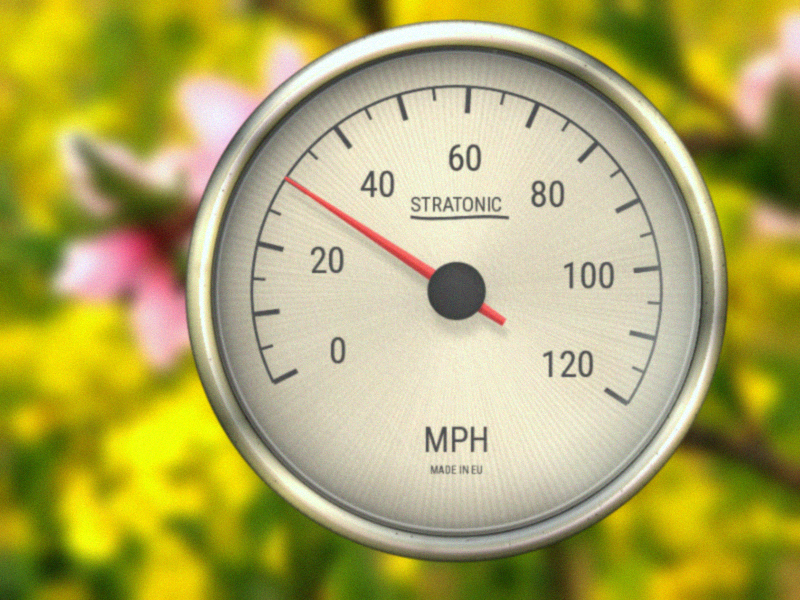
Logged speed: 30 mph
